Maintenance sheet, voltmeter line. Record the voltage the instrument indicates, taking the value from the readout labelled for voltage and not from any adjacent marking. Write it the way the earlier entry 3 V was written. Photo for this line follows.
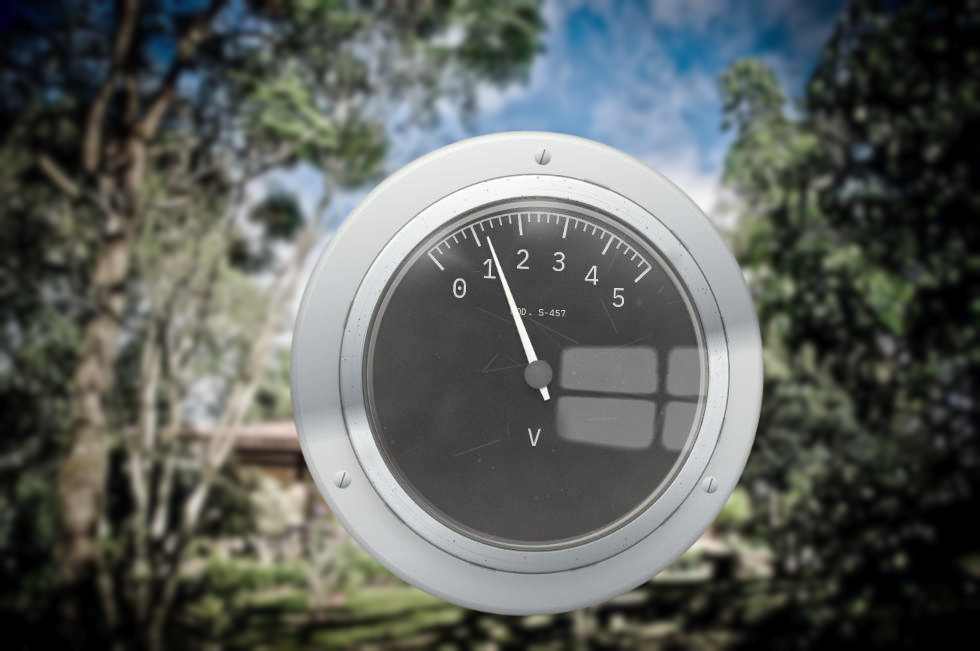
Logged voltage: 1.2 V
